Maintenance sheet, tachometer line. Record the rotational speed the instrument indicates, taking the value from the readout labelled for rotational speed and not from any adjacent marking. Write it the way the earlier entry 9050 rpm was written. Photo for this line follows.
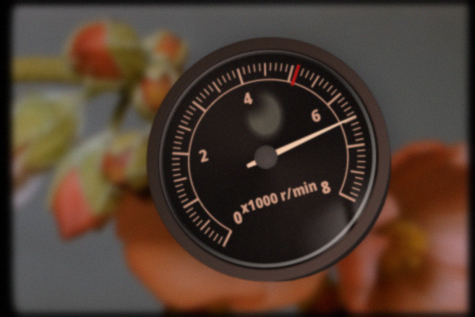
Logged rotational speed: 6500 rpm
